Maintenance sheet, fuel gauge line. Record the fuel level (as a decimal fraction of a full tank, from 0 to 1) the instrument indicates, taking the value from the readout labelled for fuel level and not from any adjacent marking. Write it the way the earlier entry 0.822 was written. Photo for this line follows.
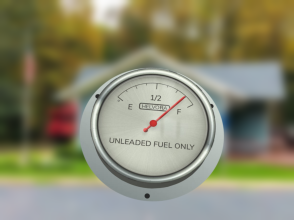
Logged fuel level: 0.875
